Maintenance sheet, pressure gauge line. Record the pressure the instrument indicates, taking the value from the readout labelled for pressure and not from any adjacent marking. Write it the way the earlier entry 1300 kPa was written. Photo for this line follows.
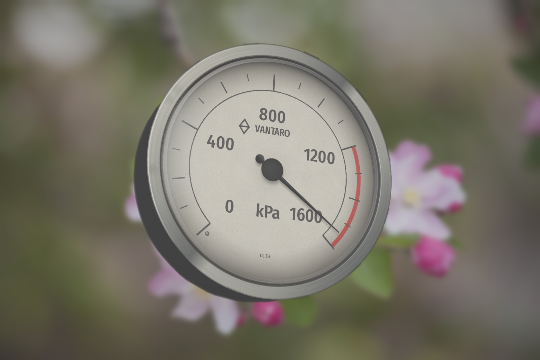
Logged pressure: 1550 kPa
